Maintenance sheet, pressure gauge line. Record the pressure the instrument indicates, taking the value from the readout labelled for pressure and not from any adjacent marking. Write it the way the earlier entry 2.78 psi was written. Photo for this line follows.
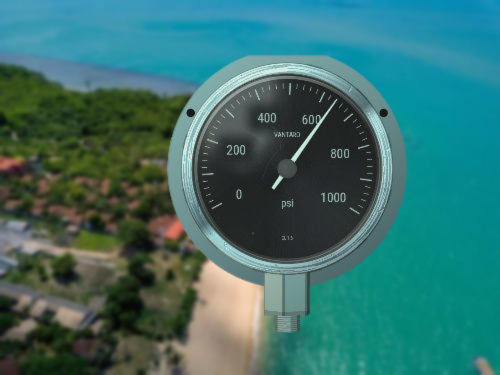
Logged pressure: 640 psi
